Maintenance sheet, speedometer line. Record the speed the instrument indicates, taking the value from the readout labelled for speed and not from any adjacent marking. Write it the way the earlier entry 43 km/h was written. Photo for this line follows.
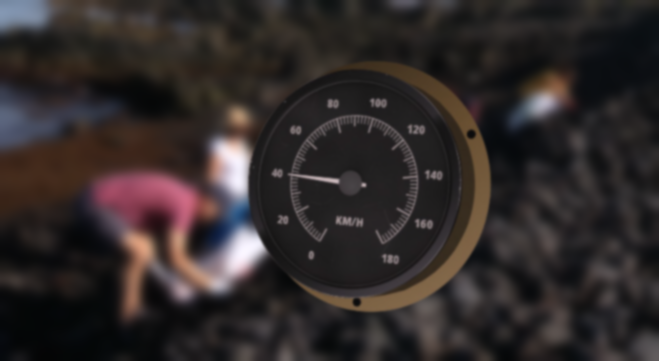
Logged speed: 40 km/h
